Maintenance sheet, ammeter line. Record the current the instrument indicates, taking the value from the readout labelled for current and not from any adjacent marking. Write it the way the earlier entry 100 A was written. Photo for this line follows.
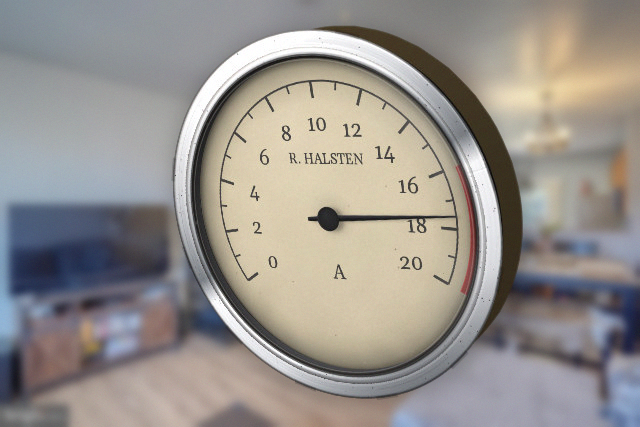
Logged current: 17.5 A
